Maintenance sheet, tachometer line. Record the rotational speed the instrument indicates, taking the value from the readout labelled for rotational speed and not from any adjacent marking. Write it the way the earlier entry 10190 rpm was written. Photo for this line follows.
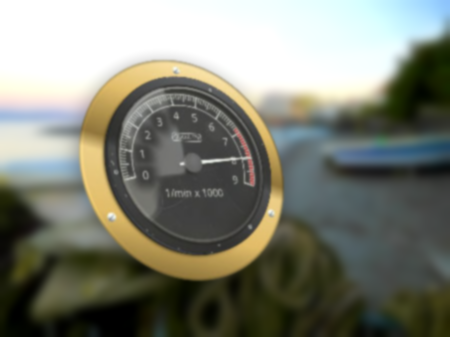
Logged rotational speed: 8000 rpm
